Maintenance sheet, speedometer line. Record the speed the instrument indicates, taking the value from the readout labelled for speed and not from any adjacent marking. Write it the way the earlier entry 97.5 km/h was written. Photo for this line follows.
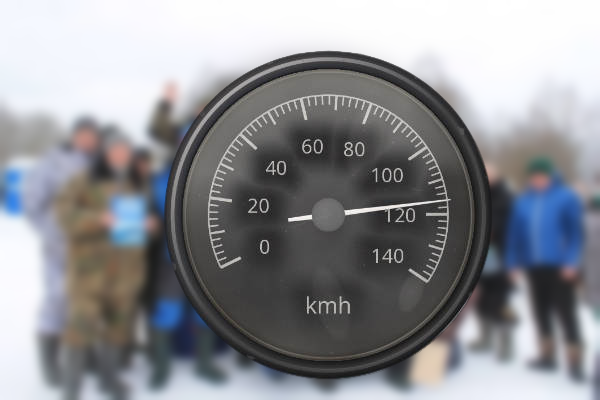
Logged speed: 116 km/h
